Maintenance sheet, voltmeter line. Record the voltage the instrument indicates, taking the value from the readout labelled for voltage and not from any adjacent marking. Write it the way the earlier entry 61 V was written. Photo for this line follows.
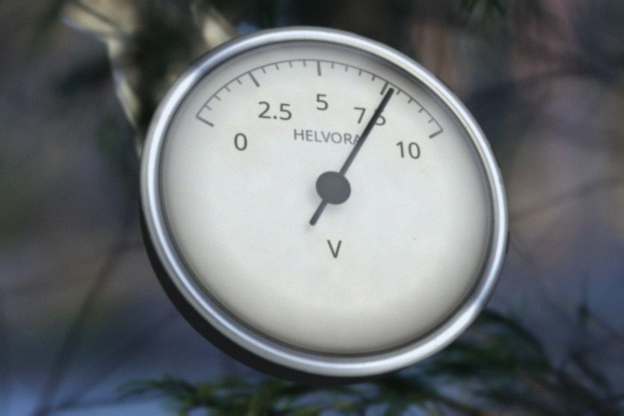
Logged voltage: 7.75 V
